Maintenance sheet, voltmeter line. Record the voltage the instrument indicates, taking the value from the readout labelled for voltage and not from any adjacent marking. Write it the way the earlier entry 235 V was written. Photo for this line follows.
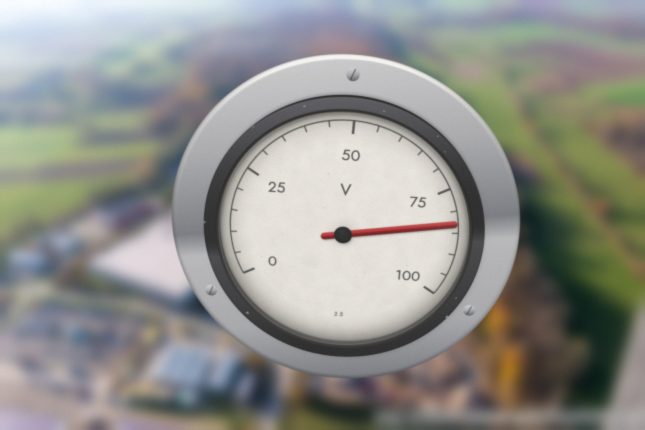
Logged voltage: 82.5 V
